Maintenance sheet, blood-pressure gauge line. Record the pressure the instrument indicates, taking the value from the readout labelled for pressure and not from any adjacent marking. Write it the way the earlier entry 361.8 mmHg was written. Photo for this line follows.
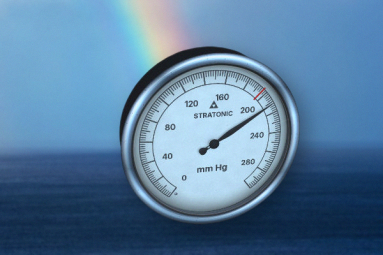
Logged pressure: 210 mmHg
